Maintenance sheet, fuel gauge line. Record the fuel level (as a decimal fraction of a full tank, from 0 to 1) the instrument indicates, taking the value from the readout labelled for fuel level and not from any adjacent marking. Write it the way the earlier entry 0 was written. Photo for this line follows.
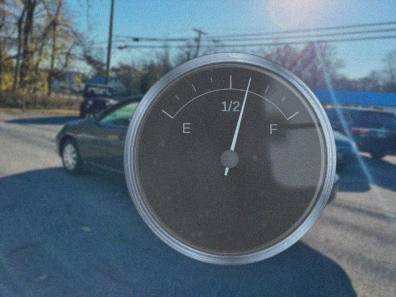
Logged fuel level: 0.625
